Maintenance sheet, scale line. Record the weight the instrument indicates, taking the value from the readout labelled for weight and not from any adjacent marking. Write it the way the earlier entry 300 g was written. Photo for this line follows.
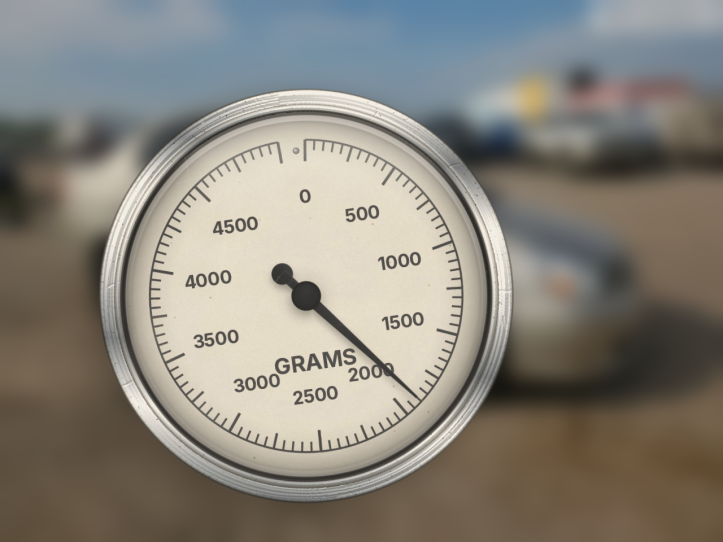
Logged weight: 1900 g
